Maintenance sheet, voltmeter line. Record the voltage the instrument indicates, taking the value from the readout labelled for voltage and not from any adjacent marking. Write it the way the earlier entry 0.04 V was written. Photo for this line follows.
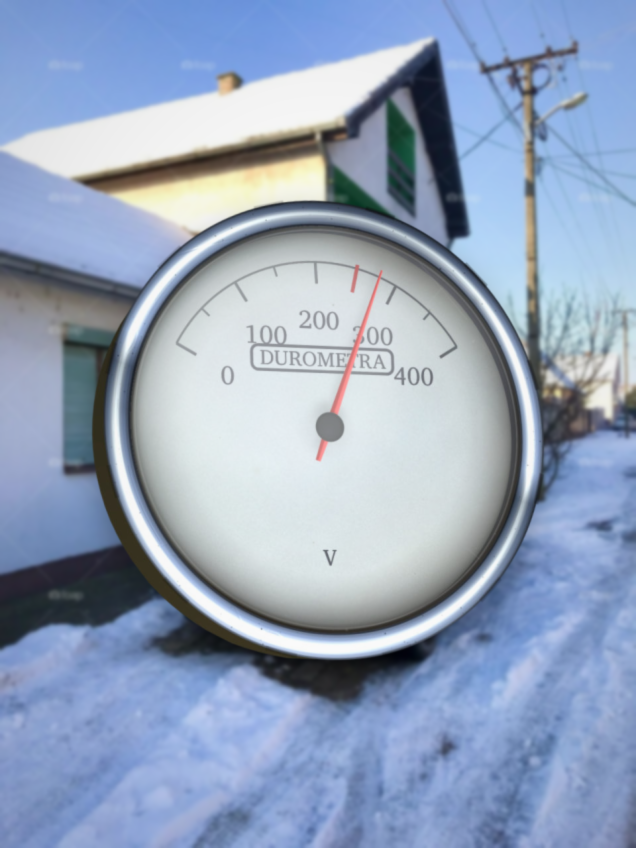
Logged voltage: 275 V
